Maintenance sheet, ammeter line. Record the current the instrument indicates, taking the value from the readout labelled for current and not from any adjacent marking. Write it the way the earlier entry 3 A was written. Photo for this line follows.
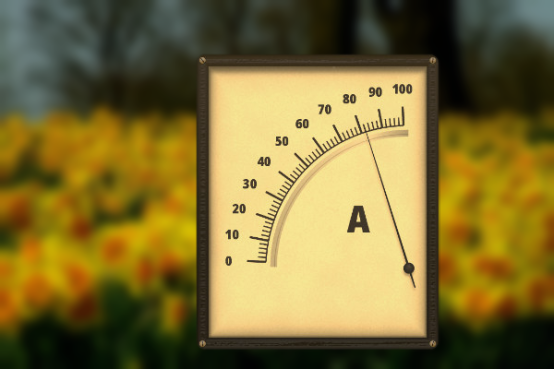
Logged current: 82 A
